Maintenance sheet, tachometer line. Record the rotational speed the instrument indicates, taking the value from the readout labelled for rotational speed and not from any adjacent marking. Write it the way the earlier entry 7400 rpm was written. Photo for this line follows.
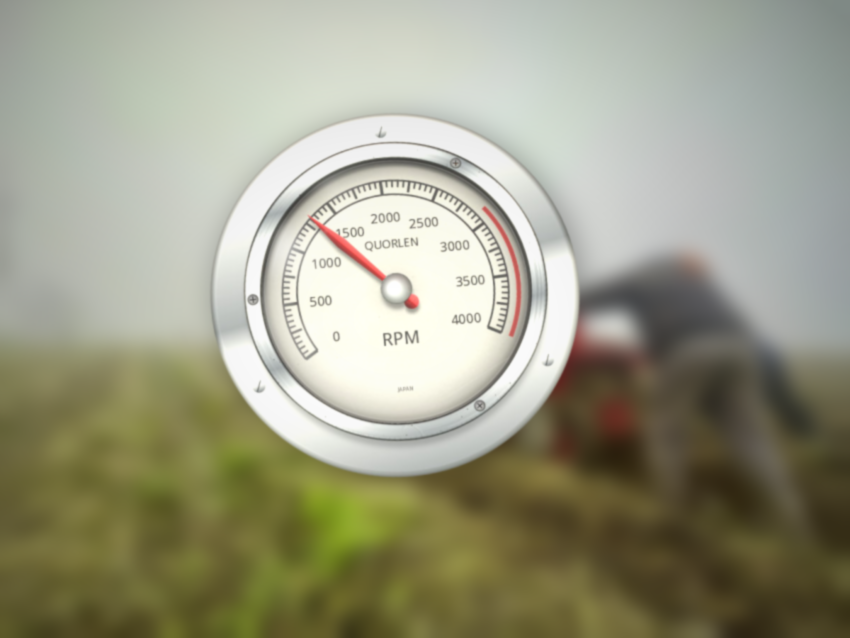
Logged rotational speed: 1300 rpm
